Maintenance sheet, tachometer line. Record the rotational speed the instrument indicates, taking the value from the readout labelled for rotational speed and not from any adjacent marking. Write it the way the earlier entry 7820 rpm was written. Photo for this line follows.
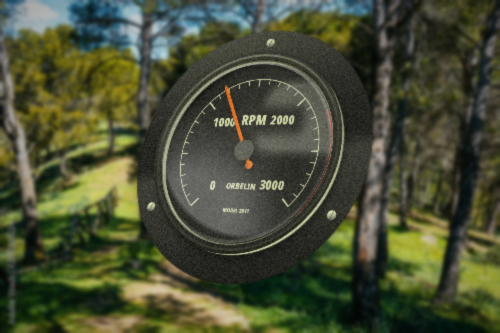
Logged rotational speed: 1200 rpm
